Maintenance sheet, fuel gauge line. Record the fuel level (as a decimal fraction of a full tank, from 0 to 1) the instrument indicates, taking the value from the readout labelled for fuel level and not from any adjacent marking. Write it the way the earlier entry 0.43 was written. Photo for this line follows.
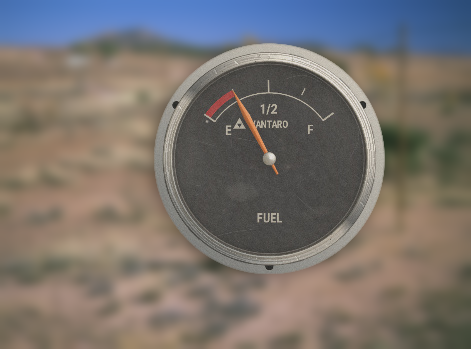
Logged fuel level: 0.25
